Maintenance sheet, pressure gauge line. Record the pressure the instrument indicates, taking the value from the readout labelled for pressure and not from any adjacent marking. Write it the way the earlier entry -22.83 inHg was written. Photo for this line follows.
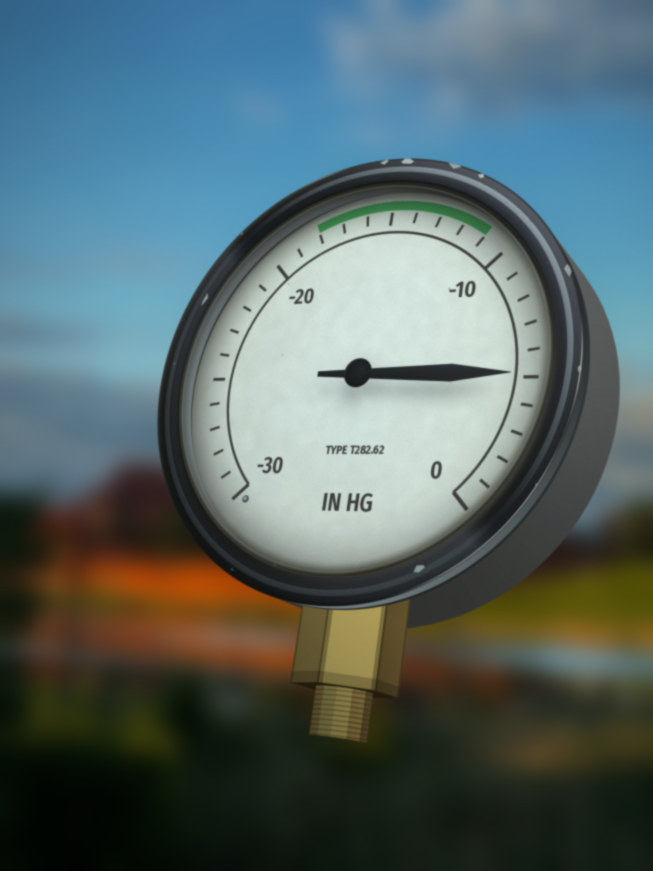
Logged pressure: -5 inHg
